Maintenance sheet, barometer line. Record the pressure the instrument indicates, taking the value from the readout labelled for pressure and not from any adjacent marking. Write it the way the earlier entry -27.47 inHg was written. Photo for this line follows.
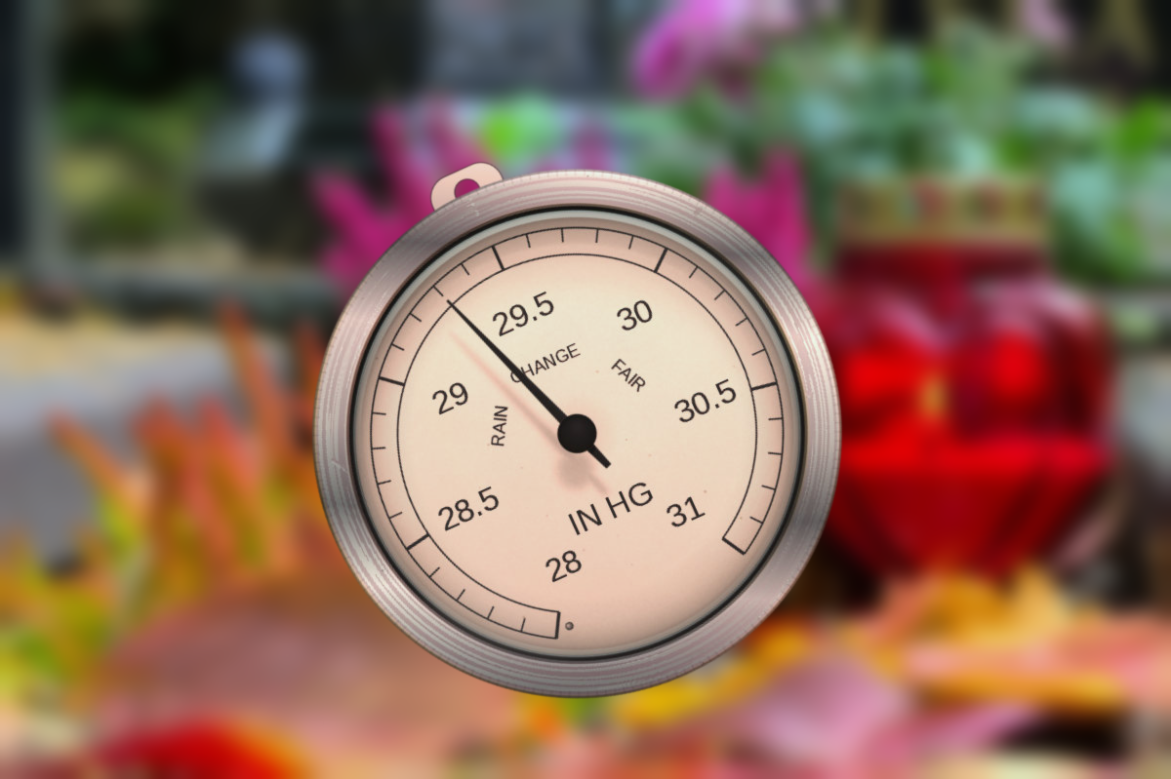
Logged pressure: 29.3 inHg
